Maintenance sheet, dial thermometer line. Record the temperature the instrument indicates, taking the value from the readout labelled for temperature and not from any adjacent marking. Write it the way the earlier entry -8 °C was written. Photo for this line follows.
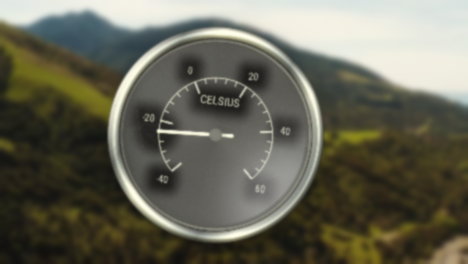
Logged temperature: -24 °C
